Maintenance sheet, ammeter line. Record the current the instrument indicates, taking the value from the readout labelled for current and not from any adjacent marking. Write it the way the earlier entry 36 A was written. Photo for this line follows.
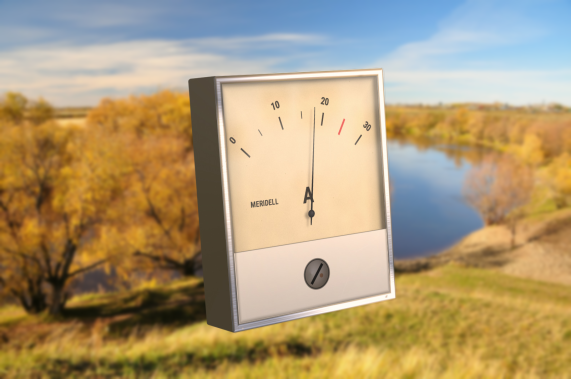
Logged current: 17.5 A
